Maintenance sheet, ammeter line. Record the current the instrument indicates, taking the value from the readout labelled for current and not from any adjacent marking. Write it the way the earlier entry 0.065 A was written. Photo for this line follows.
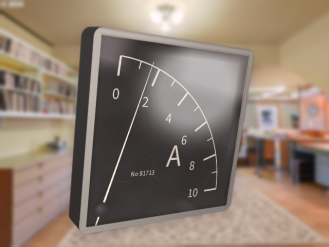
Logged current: 1.5 A
